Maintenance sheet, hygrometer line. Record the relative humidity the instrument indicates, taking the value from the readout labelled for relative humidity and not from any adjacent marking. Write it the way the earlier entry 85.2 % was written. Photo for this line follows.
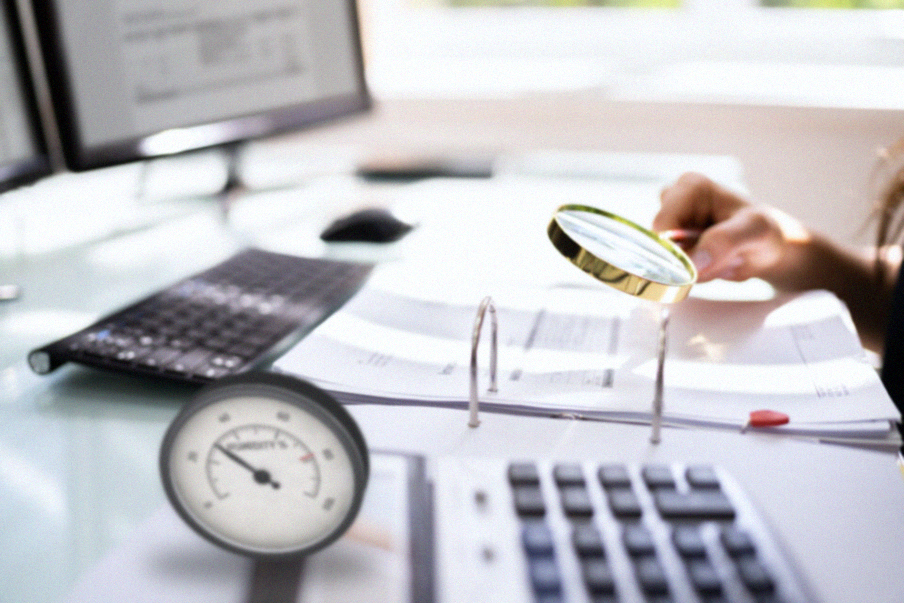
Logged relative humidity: 30 %
